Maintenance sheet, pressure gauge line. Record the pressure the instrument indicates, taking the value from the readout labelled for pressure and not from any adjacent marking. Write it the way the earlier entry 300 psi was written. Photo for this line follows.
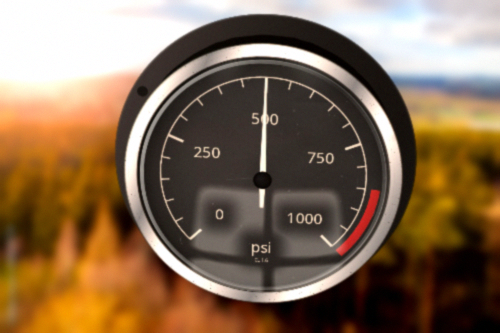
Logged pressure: 500 psi
